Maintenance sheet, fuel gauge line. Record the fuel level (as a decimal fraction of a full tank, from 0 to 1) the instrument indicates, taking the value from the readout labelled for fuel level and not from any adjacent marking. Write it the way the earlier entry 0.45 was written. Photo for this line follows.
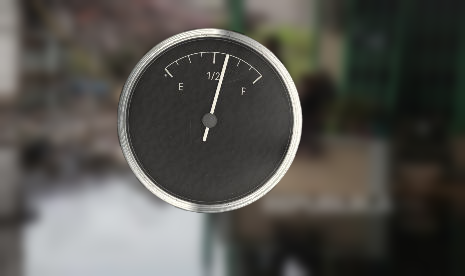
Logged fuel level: 0.625
